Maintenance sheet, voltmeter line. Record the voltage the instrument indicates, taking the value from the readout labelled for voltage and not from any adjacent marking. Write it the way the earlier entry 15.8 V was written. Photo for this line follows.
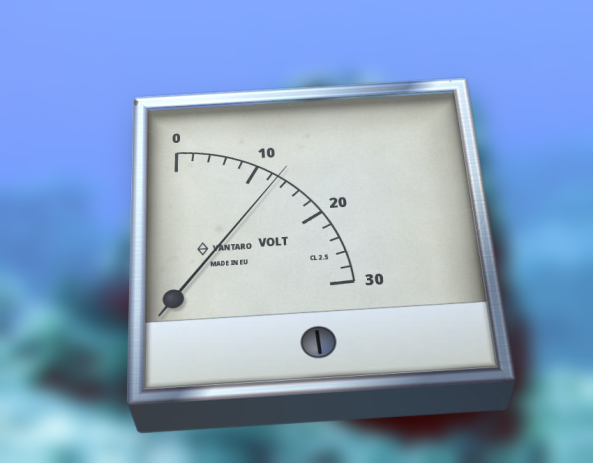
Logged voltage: 13 V
